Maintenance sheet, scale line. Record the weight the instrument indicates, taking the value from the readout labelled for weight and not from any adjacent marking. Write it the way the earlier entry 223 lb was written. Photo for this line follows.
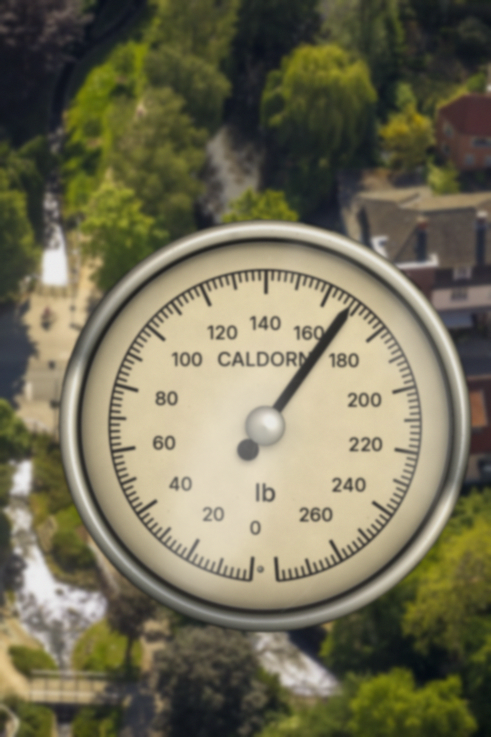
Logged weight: 168 lb
